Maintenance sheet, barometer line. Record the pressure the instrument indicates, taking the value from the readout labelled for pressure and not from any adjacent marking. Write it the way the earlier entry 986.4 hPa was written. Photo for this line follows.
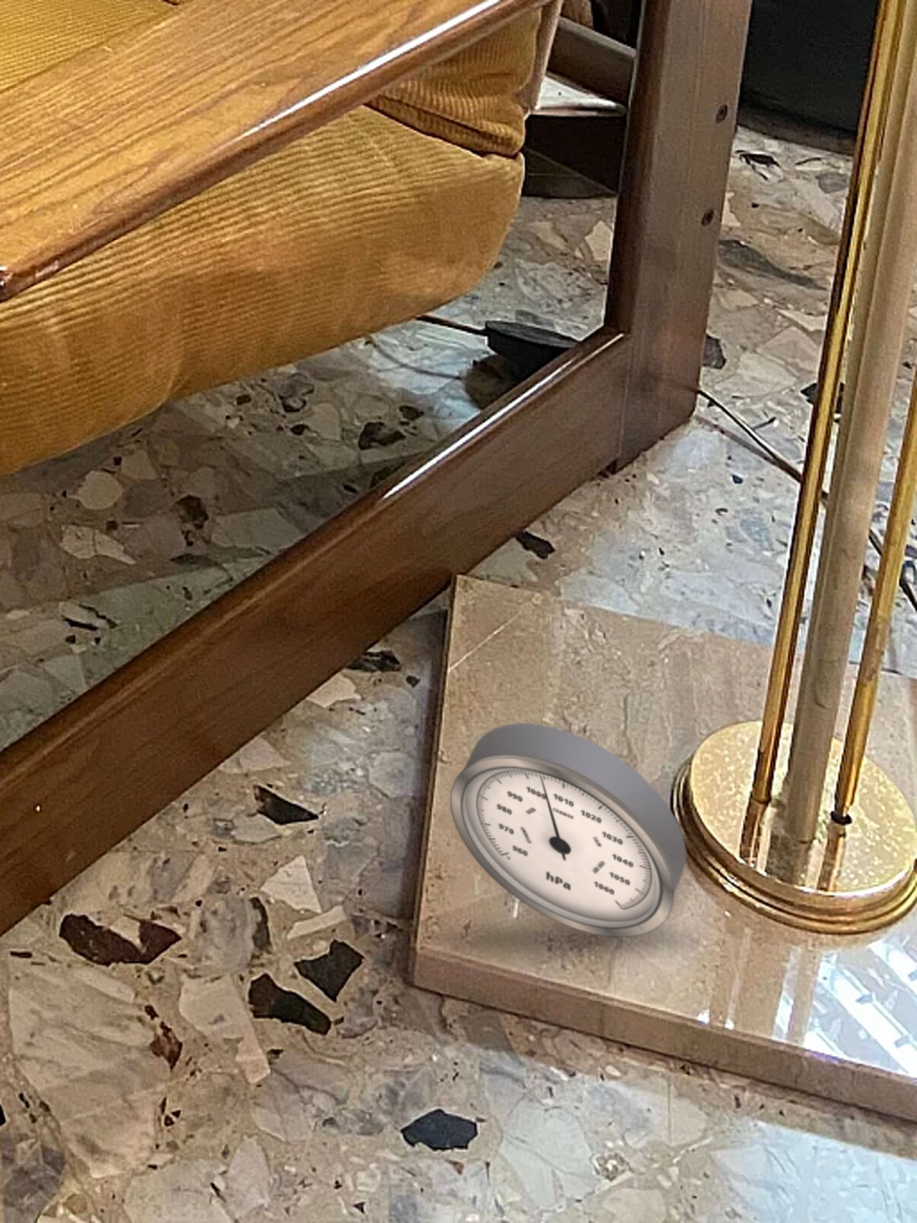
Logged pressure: 1005 hPa
